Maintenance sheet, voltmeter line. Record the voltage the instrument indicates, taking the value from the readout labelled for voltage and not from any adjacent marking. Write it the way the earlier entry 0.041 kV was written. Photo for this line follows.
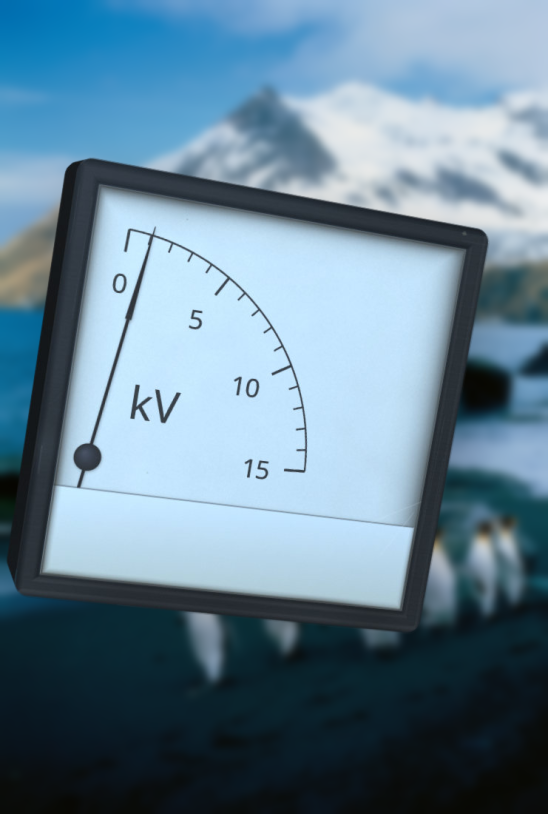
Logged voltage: 1 kV
